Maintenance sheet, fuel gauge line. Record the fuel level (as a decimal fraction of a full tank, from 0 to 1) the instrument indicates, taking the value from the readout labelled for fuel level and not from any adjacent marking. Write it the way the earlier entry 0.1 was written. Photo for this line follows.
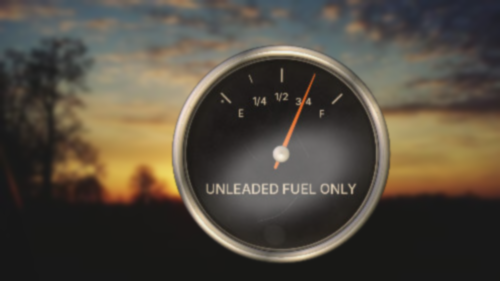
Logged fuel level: 0.75
